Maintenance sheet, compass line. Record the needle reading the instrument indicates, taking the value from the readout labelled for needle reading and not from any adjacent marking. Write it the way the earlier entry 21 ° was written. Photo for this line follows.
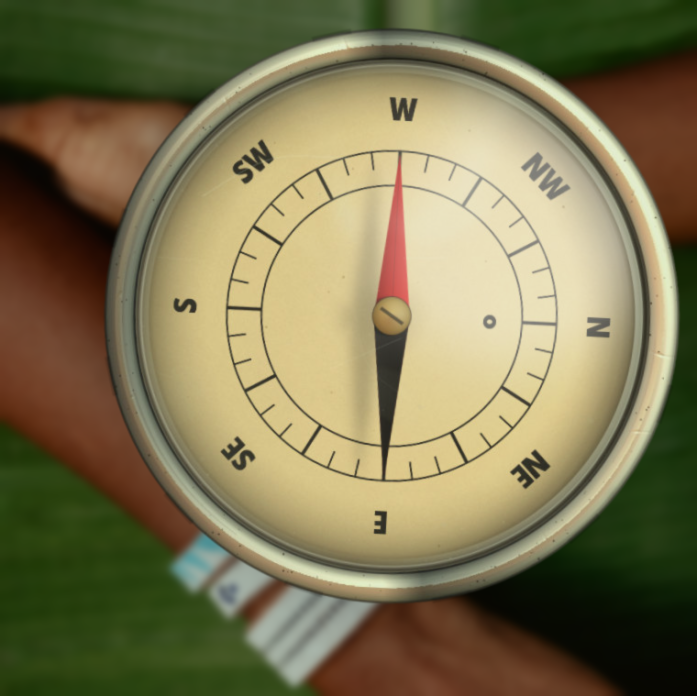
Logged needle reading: 270 °
